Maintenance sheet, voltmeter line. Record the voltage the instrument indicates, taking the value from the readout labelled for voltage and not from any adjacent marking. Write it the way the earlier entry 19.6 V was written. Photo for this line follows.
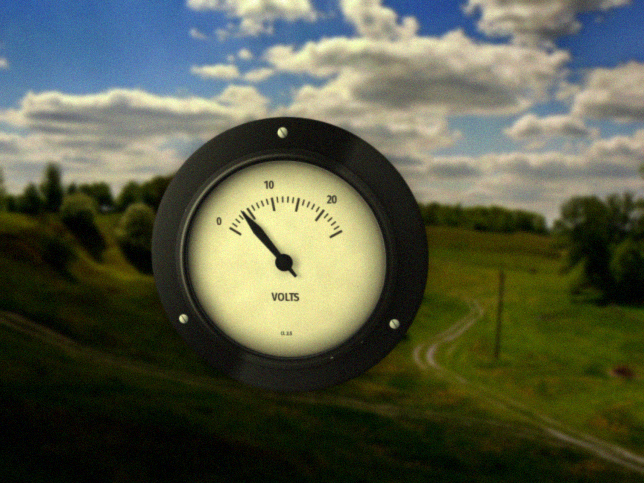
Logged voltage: 4 V
